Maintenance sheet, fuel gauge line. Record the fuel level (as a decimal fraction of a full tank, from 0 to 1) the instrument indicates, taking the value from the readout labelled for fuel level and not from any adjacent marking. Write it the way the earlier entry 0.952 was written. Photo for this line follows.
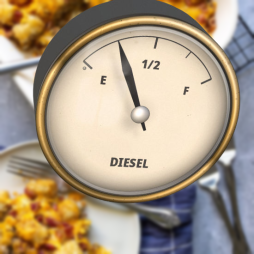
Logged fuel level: 0.25
